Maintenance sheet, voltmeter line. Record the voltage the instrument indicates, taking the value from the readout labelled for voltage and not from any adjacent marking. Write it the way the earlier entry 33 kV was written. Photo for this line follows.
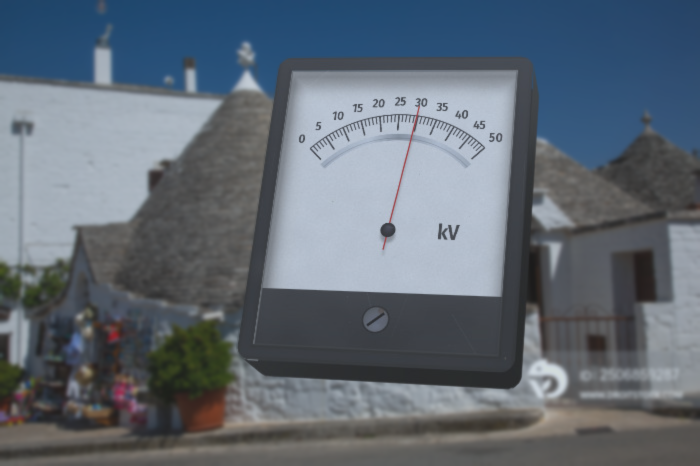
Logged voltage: 30 kV
